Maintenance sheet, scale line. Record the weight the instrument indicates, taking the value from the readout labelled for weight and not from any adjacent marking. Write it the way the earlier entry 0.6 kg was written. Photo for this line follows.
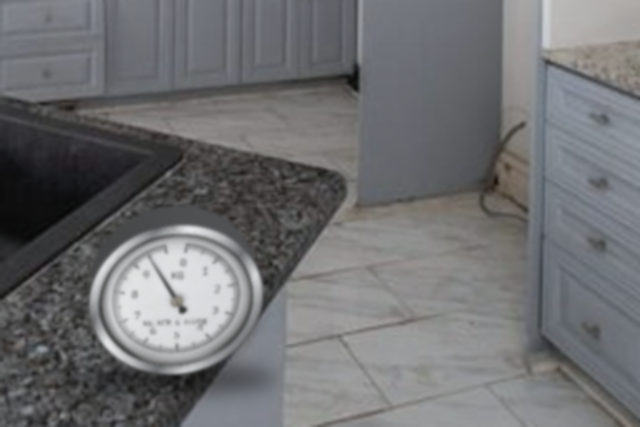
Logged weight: 9.5 kg
